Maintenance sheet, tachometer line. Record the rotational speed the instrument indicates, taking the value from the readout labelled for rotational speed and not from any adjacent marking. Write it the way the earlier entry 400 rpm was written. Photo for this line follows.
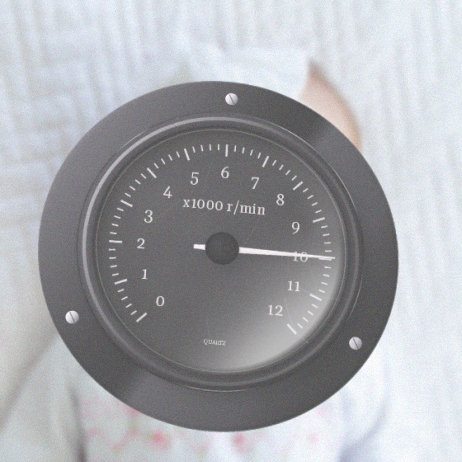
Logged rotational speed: 10000 rpm
